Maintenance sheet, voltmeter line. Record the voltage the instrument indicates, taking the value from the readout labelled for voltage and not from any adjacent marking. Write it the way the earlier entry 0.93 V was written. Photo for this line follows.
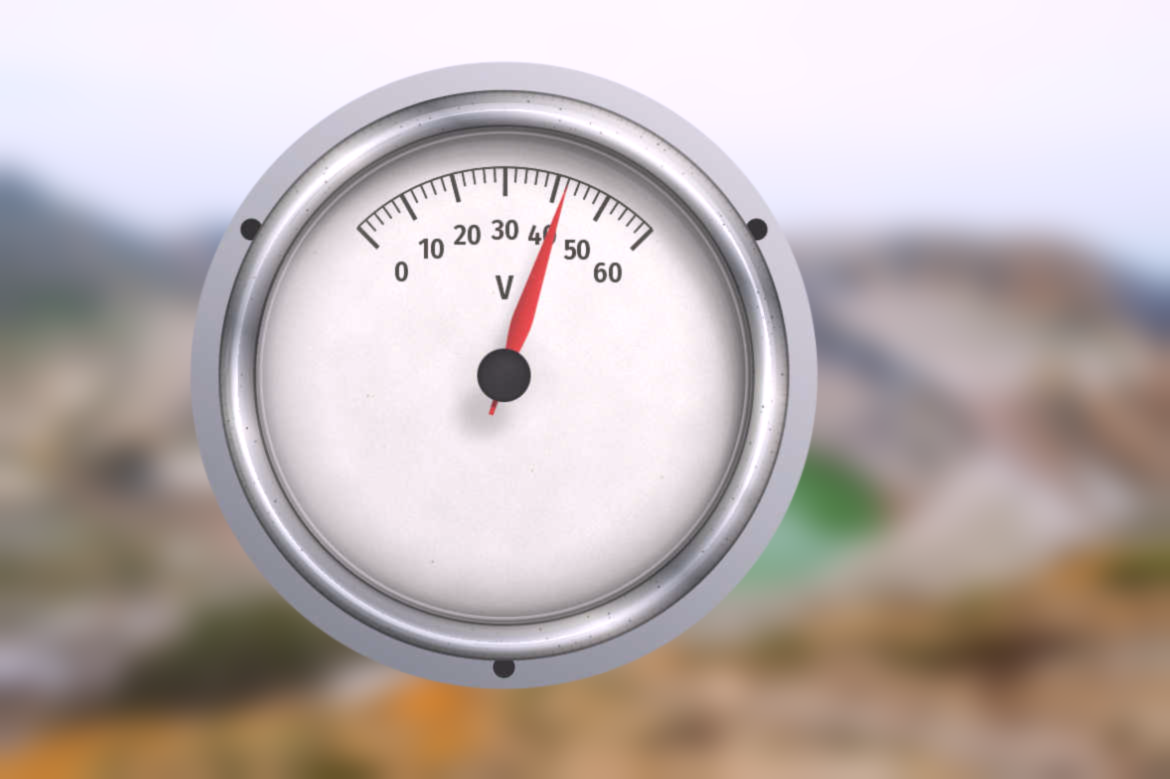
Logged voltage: 42 V
